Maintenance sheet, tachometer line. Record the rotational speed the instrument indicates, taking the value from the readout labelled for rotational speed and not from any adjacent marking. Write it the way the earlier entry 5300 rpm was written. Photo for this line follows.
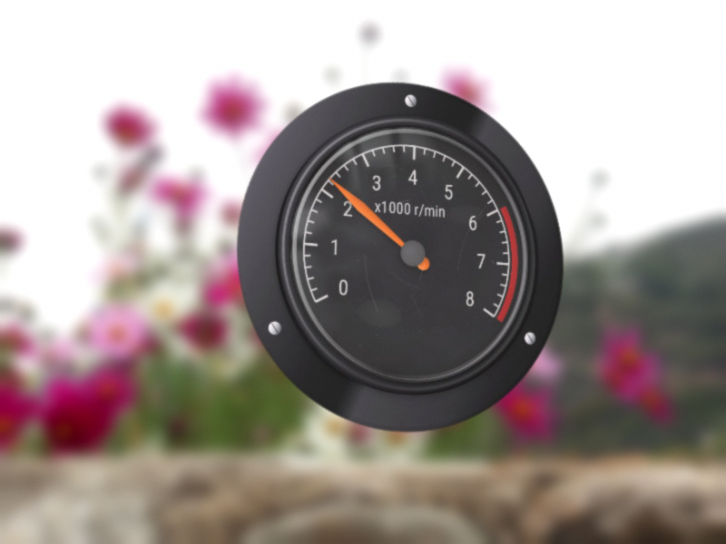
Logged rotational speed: 2200 rpm
